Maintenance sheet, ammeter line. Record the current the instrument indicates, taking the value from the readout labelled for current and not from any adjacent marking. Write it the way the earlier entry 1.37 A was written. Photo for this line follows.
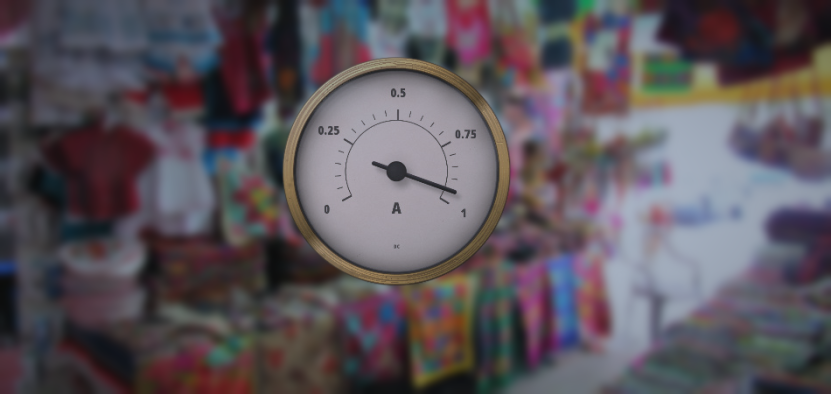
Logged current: 0.95 A
